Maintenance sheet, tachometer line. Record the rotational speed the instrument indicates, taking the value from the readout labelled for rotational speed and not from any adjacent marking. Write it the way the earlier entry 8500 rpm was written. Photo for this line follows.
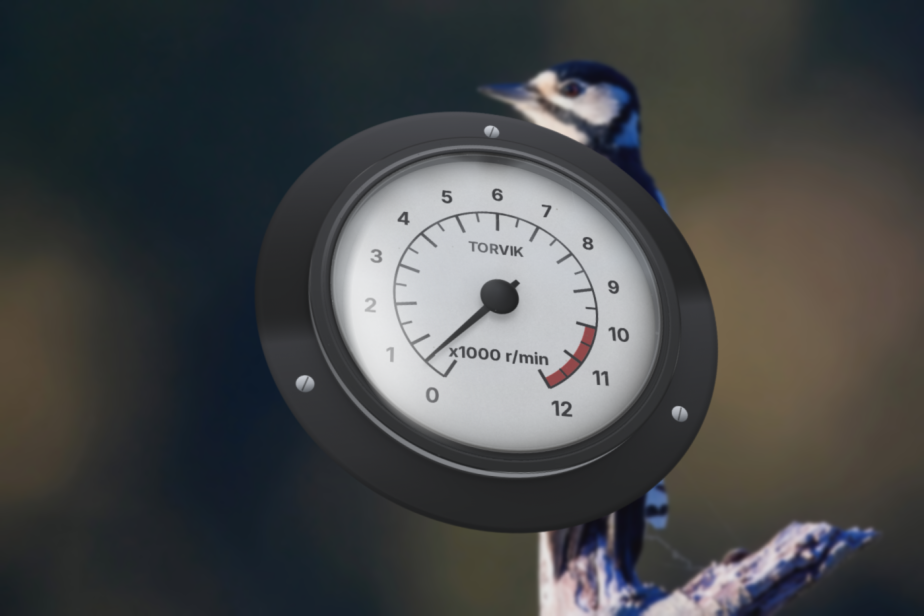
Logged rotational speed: 500 rpm
